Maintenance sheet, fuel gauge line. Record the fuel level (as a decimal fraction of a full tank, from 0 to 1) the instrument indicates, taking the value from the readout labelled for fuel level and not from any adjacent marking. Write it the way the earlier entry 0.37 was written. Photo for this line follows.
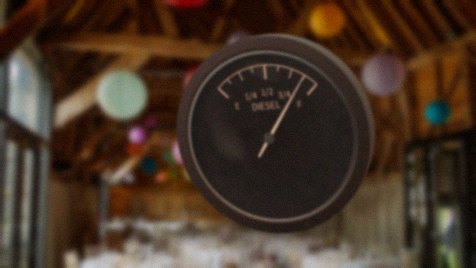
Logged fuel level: 0.875
